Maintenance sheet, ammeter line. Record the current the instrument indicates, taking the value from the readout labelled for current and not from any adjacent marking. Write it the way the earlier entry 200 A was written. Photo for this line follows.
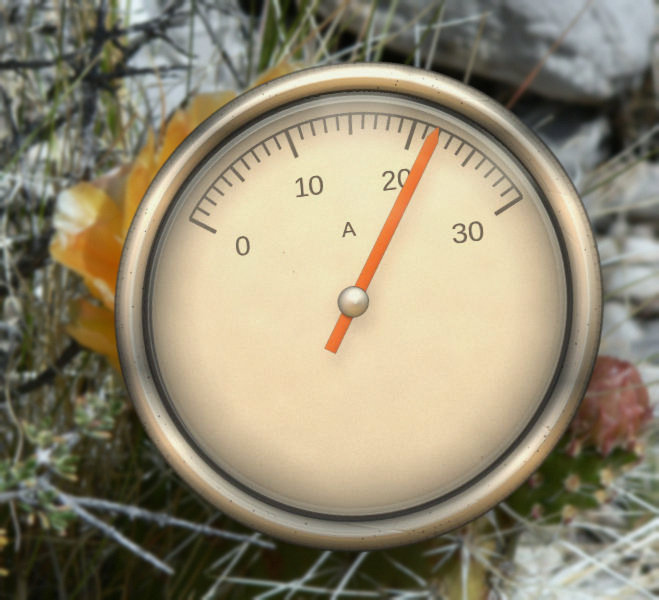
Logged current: 22 A
